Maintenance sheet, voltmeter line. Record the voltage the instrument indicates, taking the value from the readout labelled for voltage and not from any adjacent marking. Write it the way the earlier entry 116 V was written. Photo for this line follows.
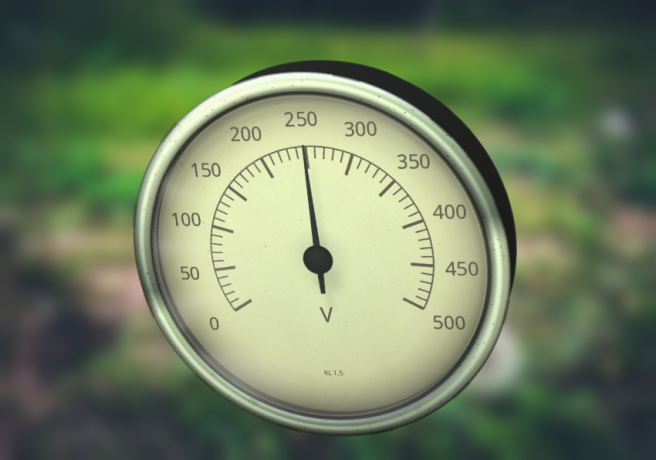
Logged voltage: 250 V
